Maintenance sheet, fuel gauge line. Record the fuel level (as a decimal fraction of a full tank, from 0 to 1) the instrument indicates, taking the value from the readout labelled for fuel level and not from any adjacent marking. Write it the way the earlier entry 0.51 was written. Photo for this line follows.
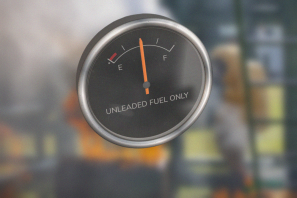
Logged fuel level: 0.5
